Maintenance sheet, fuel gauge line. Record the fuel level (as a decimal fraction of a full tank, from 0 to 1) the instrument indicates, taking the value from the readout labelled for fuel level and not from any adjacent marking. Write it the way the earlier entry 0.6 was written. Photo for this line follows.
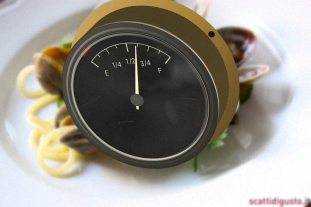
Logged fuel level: 0.625
